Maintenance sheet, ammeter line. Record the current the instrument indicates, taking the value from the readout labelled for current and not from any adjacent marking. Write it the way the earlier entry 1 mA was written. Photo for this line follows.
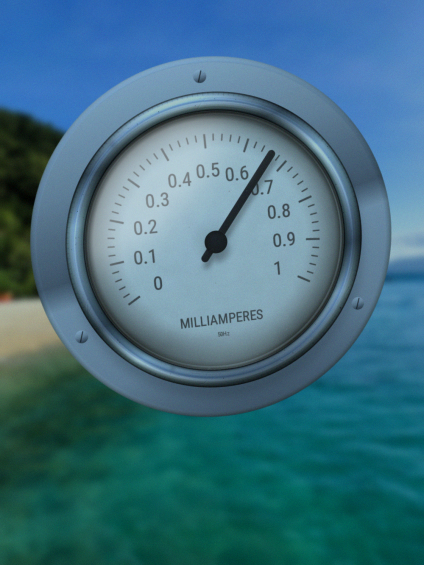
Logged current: 0.66 mA
